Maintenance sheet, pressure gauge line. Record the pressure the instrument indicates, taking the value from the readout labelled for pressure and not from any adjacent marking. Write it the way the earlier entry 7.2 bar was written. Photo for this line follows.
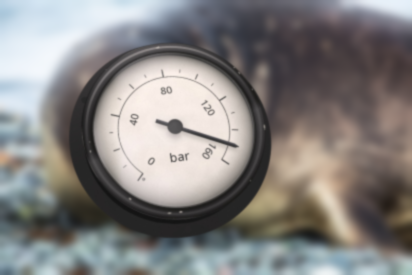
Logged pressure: 150 bar
